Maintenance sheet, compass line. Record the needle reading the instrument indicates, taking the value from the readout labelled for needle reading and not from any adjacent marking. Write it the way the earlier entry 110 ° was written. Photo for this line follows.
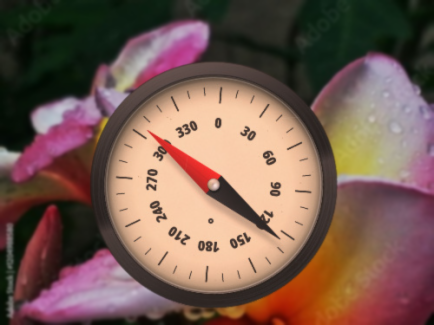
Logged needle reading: 305 °
